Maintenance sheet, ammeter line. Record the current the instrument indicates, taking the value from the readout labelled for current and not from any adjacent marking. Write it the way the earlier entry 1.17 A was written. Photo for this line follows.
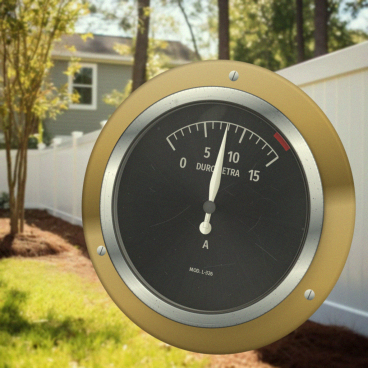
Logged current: 8 A
